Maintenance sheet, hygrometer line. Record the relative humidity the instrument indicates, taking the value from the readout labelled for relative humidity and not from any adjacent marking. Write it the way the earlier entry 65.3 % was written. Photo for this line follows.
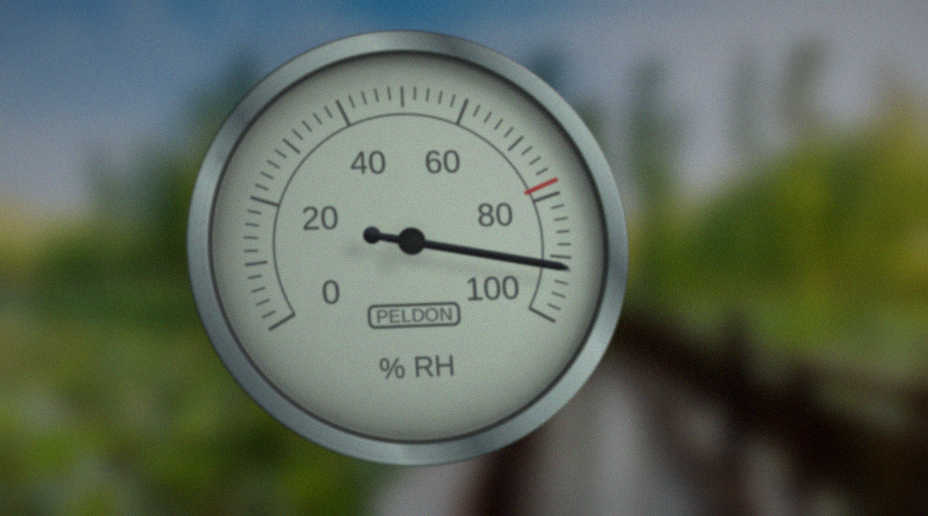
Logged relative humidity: 92 %
